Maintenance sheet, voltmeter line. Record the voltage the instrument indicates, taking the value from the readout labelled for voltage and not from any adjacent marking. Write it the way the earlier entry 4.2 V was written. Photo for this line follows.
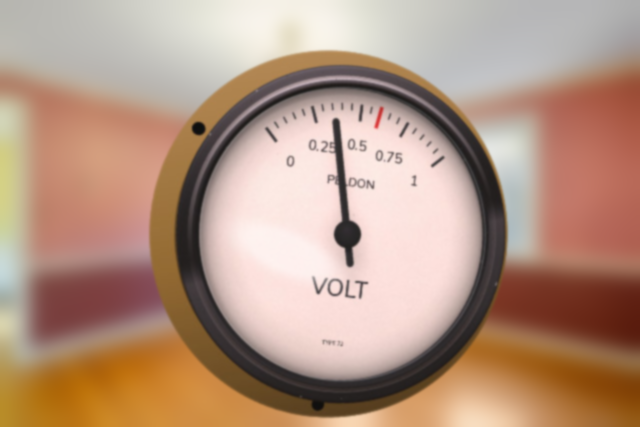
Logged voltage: 0.35 V
